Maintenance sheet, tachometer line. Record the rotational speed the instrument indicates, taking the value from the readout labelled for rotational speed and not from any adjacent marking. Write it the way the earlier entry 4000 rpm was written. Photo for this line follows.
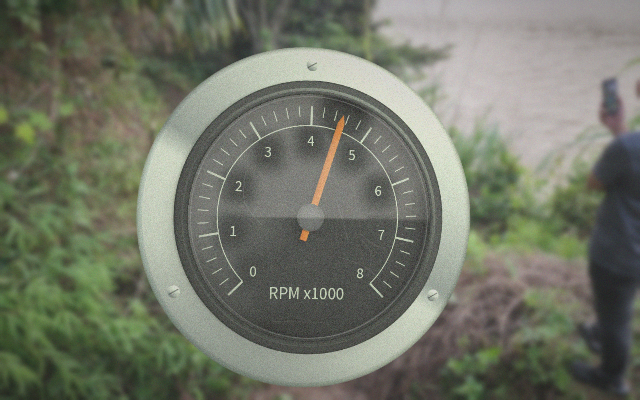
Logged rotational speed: 4500 rpm
